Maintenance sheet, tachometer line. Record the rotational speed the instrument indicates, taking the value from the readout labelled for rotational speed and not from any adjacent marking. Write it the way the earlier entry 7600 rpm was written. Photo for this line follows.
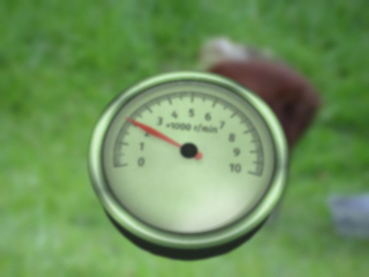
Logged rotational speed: 2000 rpm
